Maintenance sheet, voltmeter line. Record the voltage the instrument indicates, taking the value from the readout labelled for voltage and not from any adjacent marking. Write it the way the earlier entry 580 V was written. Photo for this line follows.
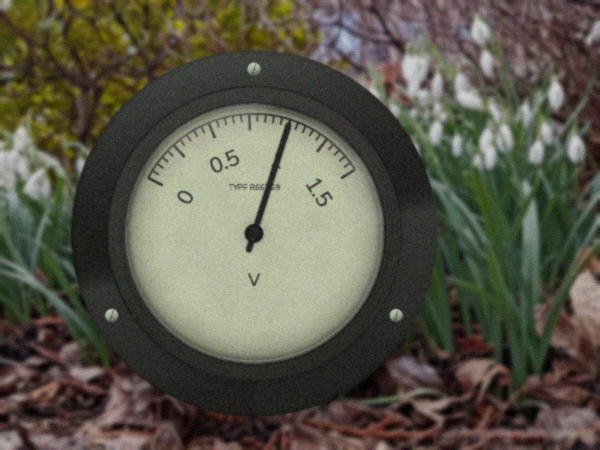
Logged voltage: 1 V
